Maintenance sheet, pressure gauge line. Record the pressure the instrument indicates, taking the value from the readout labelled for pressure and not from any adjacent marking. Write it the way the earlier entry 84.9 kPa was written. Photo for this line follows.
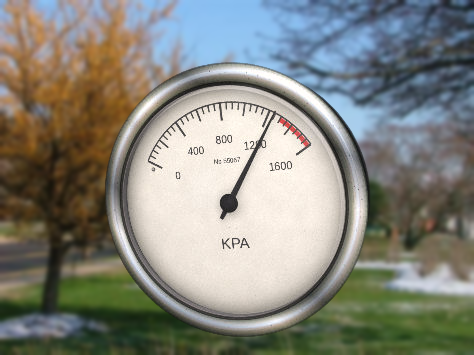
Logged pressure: 1250 kPa
